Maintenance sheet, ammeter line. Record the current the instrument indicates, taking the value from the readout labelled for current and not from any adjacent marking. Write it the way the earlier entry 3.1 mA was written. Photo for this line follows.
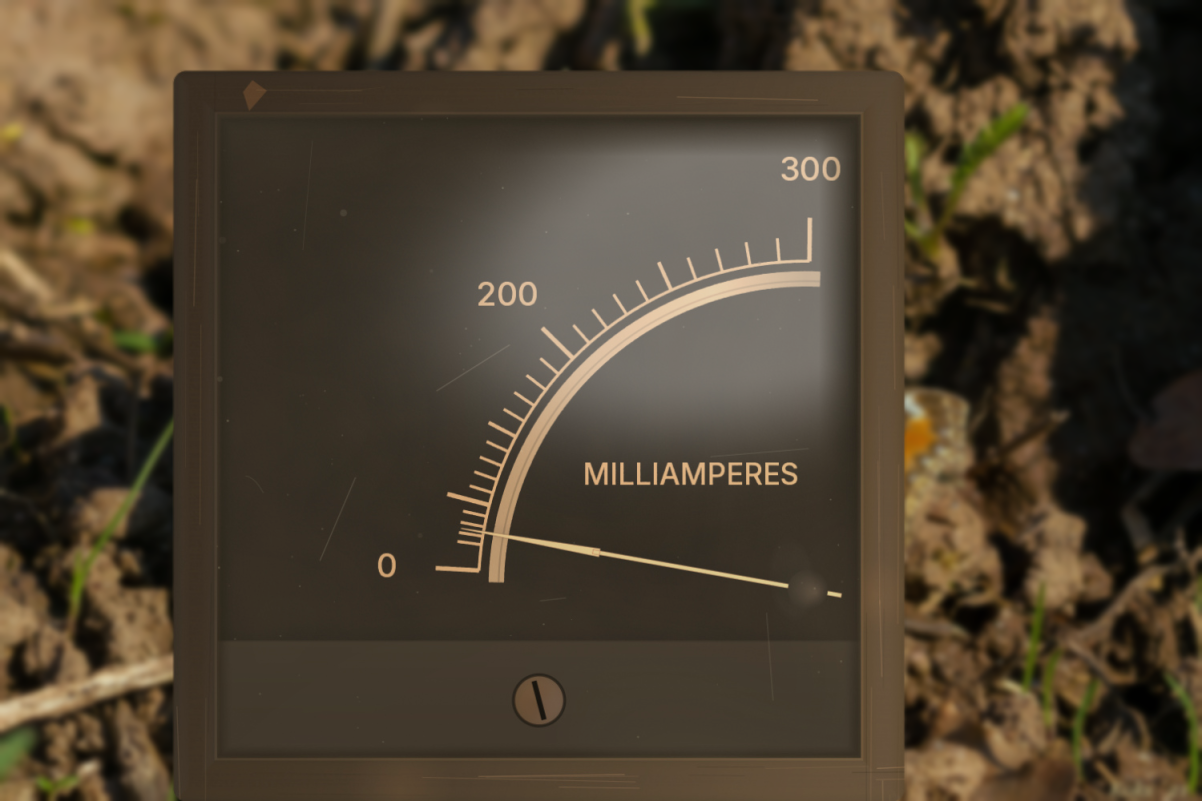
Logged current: 75 mA
